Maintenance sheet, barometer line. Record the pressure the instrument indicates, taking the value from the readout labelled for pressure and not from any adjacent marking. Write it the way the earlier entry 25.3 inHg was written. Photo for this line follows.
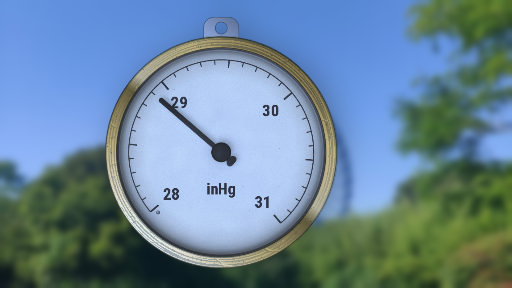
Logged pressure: 28.9 inHg
